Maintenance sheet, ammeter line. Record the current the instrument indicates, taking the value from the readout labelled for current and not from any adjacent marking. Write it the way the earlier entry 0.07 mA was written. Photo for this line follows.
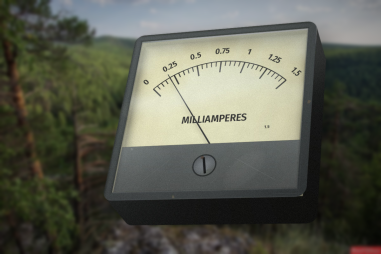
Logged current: 0.2 mA
